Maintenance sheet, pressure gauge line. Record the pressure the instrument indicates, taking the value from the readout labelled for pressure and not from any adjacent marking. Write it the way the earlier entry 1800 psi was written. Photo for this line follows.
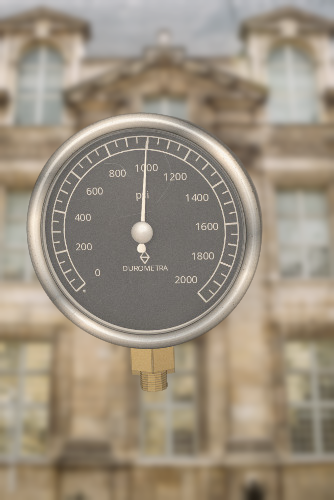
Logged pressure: 1000 psi
